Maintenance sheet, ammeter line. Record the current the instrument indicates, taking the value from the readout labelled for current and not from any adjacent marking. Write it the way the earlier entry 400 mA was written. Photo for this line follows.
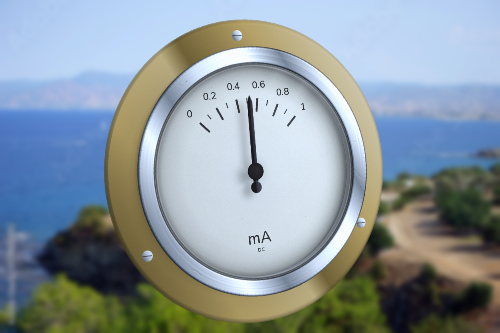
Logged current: 0.5 mA
